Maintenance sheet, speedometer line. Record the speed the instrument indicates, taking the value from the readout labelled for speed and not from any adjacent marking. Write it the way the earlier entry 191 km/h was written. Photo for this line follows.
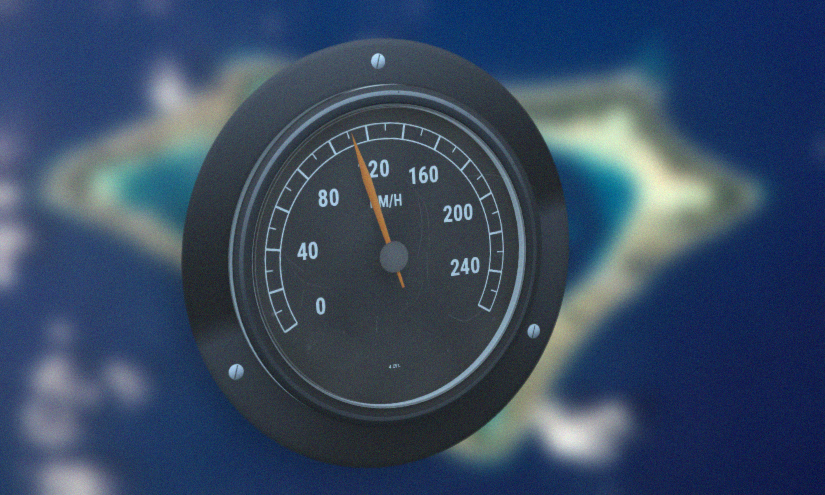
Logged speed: 110 km/h
